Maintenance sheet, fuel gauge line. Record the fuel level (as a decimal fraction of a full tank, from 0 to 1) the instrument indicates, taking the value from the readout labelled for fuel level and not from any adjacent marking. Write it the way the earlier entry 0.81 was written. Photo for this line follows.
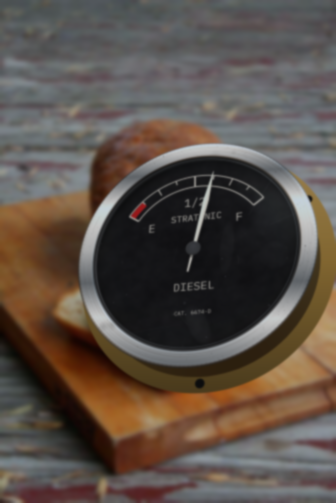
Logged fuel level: 0.625
